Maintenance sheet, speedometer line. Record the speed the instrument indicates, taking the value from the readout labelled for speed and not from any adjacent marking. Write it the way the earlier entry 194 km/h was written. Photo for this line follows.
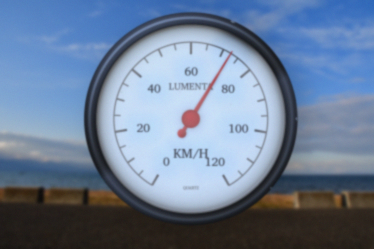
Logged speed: 72.5 km/h
